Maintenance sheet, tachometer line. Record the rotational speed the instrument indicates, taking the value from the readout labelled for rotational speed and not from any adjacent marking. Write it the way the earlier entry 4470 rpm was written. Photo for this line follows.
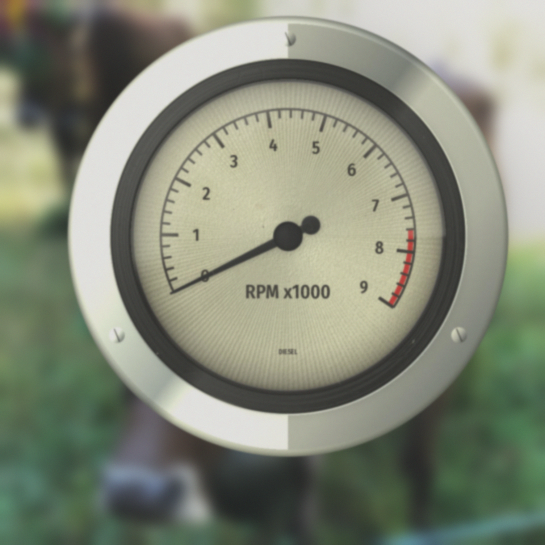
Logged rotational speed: 0 rpm
